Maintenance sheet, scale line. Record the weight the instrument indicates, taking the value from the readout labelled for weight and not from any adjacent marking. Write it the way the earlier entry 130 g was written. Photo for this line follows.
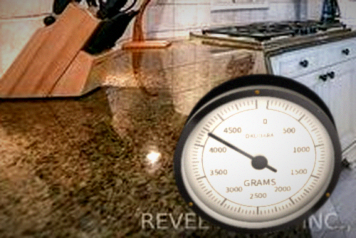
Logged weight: 4250 g
